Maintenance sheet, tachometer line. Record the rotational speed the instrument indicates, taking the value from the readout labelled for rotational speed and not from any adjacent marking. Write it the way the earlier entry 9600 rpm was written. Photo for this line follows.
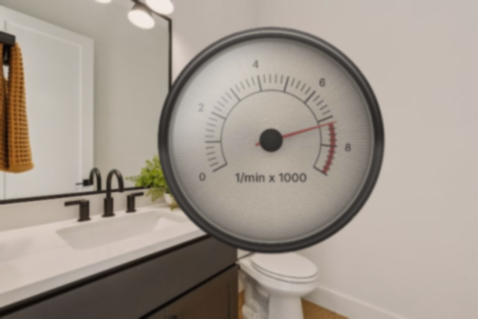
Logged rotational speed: 7200 rpm
